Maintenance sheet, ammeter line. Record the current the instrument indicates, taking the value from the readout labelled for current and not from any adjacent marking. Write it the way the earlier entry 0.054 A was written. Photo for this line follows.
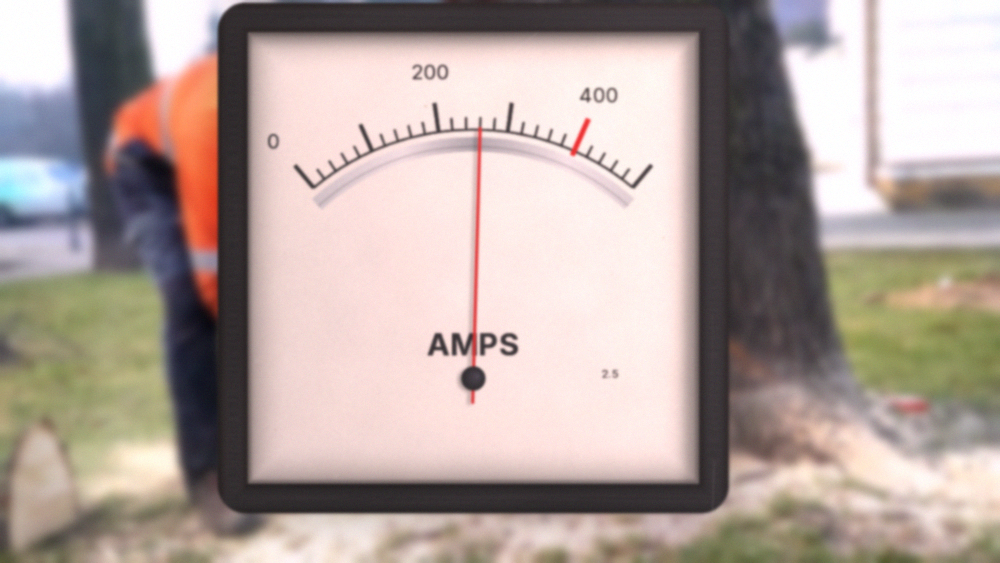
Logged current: 260 A
